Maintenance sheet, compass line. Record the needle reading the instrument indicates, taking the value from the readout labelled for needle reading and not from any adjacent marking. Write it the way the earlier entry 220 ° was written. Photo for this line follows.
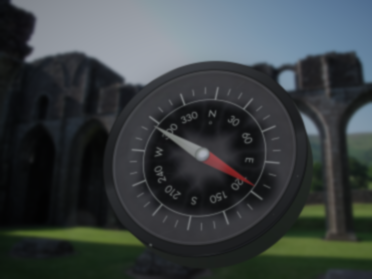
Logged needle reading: 115 °
